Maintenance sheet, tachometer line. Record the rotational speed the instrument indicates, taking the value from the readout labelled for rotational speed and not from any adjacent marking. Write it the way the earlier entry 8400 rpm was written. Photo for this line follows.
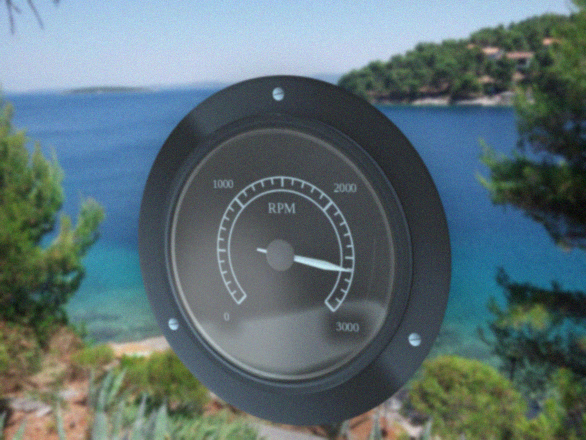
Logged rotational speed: 2600 rpm
